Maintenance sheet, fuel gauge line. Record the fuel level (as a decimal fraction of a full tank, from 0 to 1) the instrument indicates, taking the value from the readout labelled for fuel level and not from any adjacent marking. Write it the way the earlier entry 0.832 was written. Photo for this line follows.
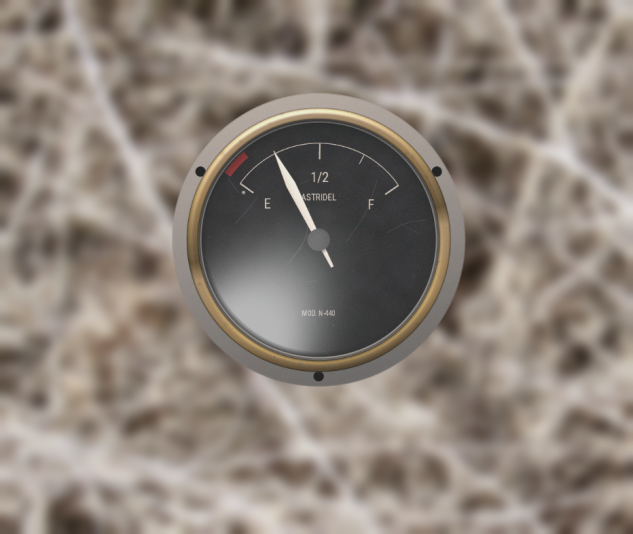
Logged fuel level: 0.25
